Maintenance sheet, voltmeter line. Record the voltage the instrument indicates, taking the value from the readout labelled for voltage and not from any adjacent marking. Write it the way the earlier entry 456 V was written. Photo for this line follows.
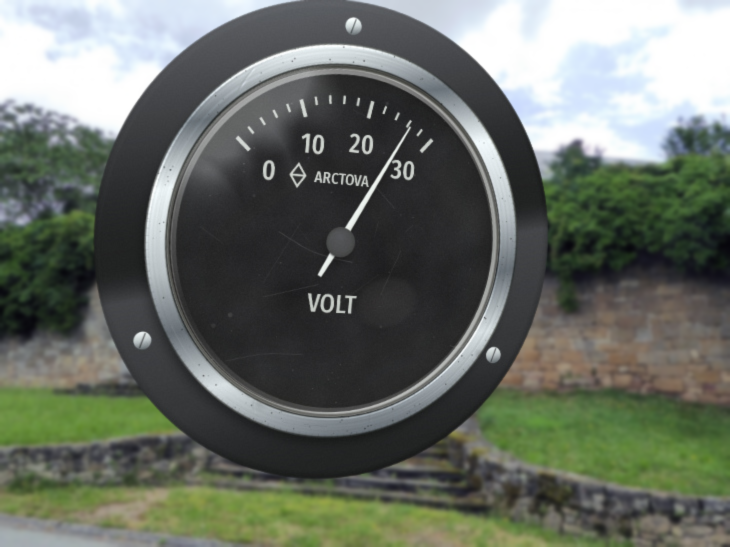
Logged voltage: 26 V
